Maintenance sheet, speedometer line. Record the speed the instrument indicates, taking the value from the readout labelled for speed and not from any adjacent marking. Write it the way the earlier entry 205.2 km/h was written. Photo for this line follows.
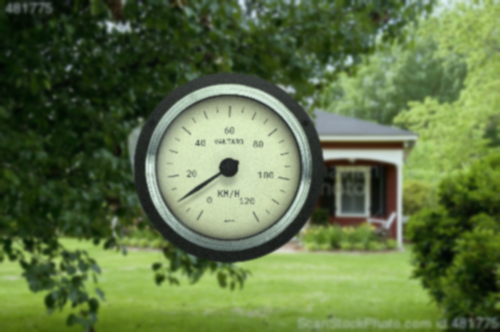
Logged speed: 10 km/h
